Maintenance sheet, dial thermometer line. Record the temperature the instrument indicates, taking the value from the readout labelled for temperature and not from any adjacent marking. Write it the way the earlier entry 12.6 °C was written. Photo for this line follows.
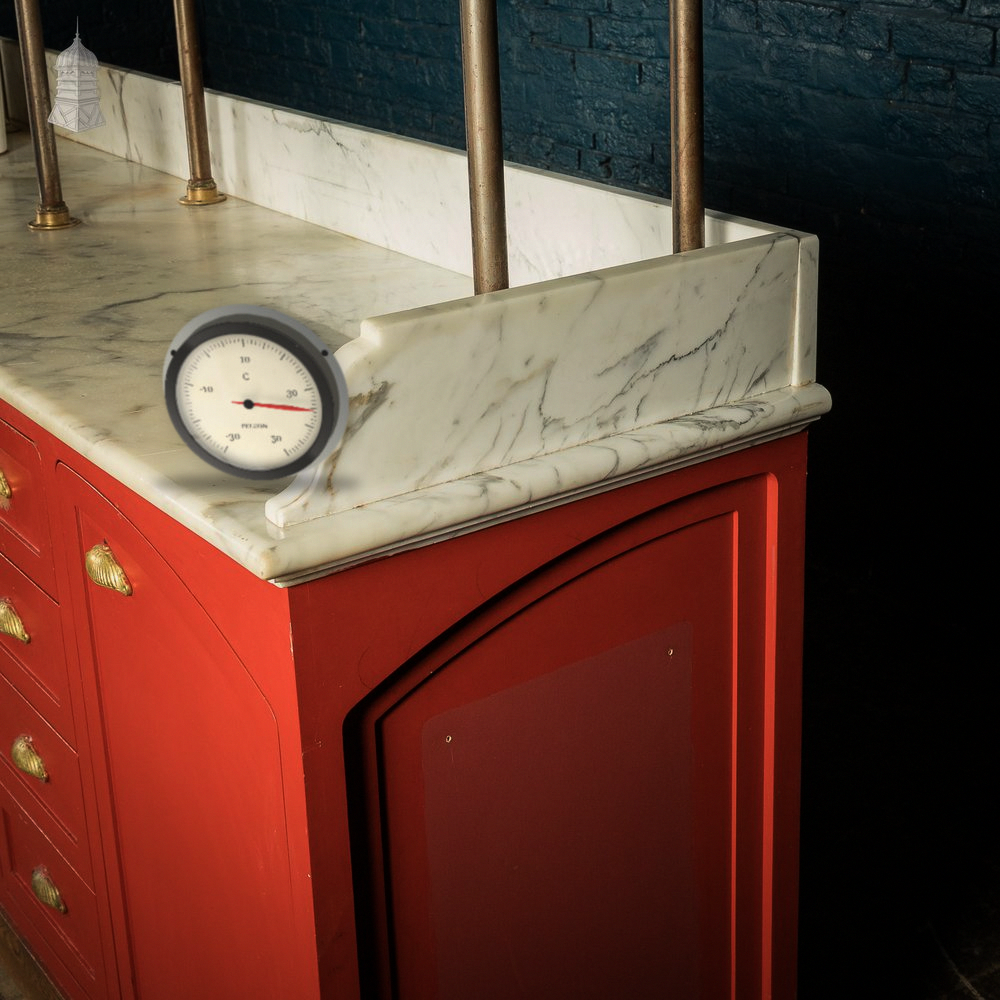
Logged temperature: 35 °C
